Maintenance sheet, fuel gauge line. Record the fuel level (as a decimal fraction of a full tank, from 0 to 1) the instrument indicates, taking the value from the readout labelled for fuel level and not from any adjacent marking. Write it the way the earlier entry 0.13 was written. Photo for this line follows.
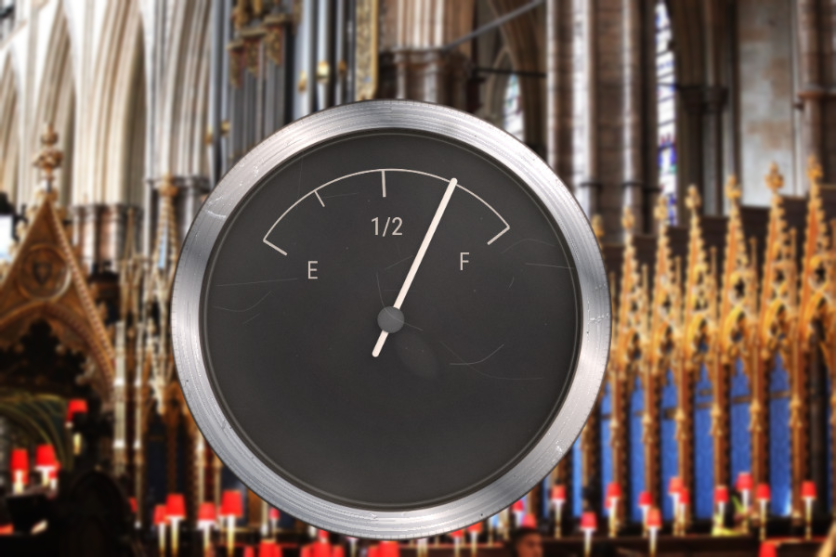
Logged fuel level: 0.75
